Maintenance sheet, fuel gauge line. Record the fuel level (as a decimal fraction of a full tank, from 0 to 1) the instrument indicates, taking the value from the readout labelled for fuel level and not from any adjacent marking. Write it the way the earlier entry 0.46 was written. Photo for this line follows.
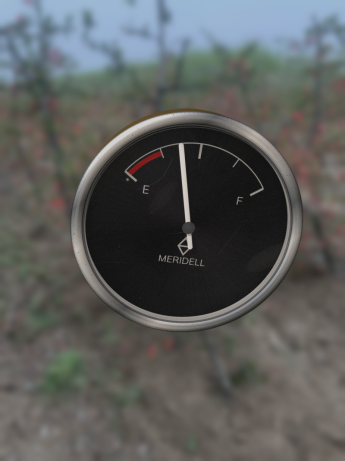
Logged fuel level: 0.375
